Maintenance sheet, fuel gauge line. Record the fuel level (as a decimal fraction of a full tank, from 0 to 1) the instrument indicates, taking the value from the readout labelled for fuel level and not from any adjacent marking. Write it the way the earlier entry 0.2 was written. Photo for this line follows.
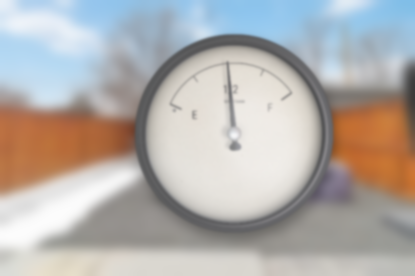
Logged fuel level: 0.5
